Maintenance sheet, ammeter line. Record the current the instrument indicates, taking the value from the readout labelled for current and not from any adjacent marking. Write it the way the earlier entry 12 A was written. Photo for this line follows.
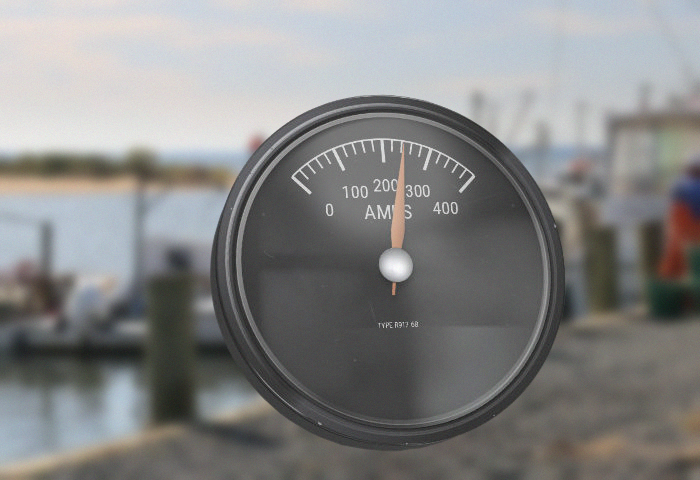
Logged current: 240 A
